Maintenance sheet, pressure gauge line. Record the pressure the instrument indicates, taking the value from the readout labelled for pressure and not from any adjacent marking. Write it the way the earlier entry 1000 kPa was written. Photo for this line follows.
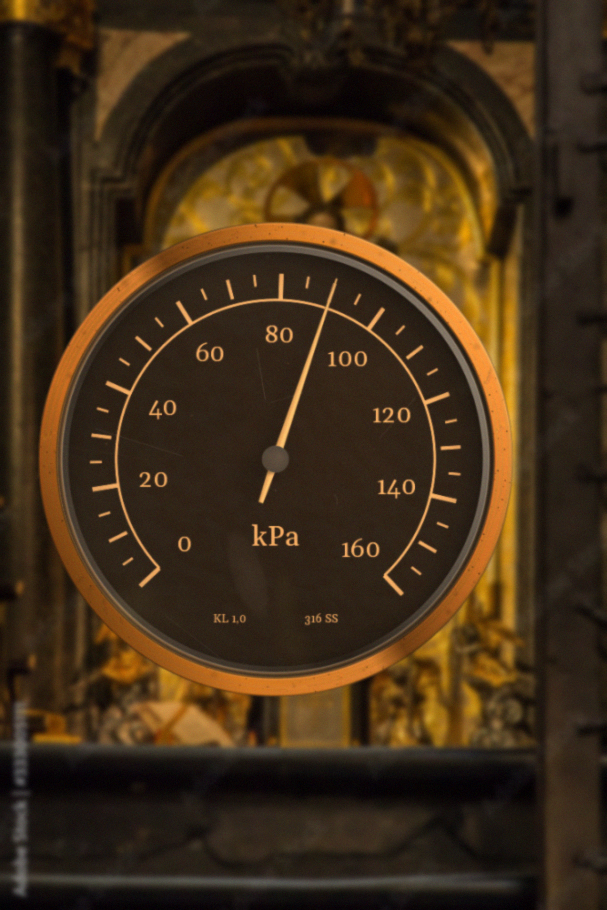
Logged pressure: 90 kPa
